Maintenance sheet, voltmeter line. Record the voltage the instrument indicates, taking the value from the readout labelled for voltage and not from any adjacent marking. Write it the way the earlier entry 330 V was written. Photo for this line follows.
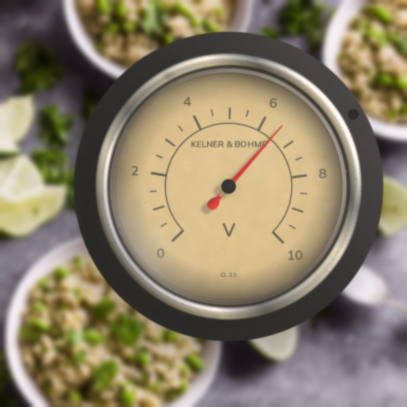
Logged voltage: 6.5 V
